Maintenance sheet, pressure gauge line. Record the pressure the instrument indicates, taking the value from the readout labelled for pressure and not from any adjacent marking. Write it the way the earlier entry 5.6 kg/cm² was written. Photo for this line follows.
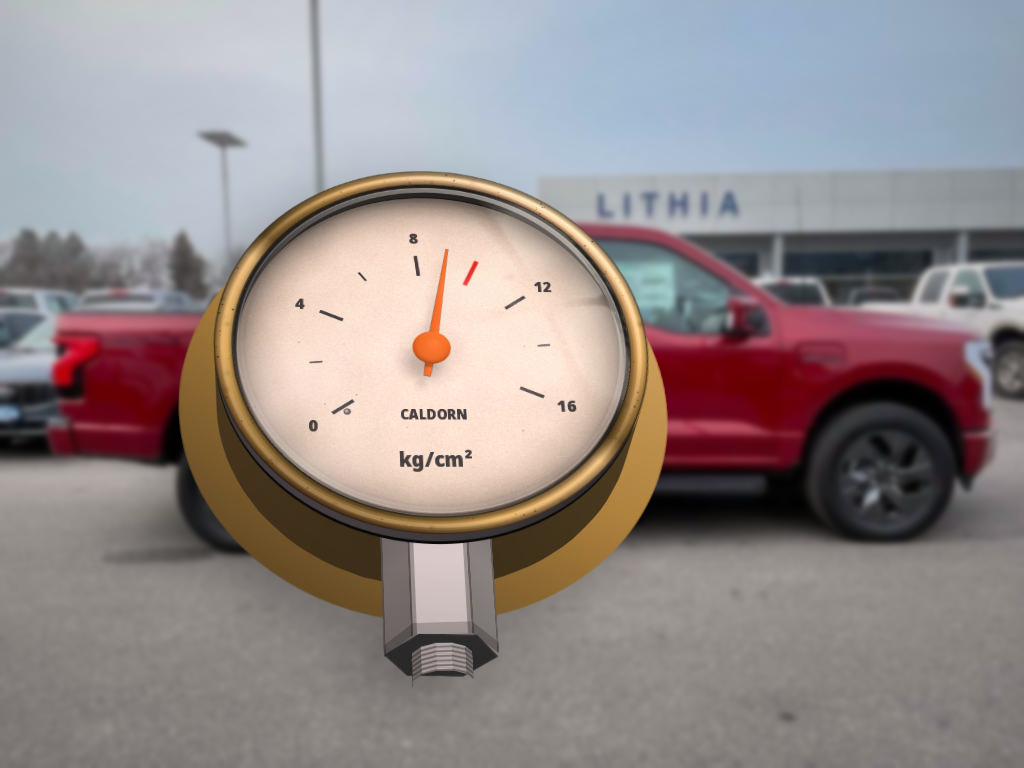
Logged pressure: 9 kg/cm²
